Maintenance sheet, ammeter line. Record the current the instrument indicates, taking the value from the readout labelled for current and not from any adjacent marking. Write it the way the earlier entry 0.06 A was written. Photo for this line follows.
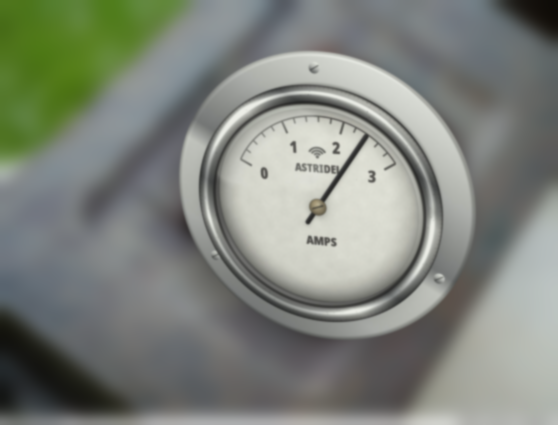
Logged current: 2.4 A
